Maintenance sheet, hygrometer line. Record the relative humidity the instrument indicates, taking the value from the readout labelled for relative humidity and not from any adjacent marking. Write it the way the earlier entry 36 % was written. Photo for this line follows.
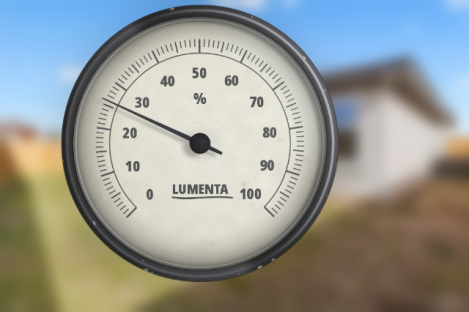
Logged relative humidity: 26 %
